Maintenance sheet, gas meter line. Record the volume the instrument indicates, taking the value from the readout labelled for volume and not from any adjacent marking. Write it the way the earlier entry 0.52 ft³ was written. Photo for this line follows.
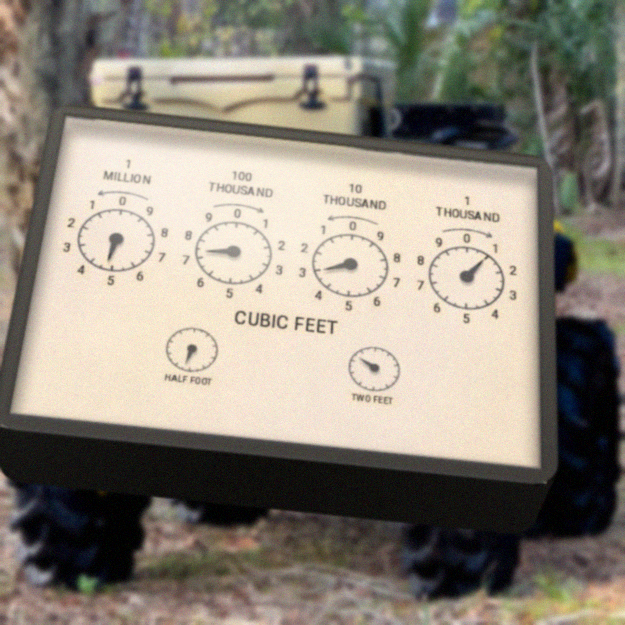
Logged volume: 473100 ft³
